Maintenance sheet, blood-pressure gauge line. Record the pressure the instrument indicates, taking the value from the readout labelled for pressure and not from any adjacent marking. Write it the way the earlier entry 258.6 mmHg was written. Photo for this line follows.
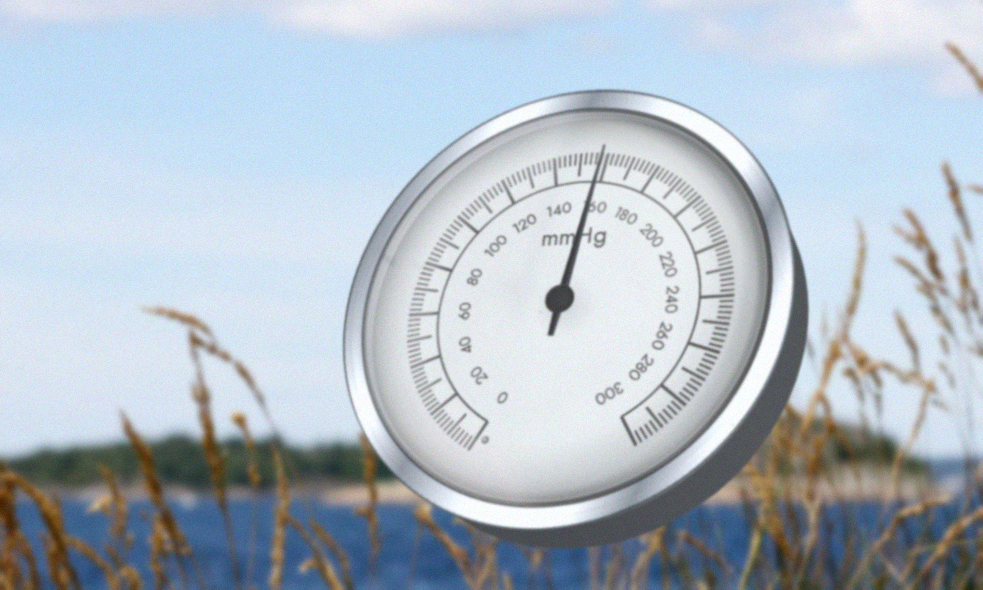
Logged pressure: 160 mmHg
